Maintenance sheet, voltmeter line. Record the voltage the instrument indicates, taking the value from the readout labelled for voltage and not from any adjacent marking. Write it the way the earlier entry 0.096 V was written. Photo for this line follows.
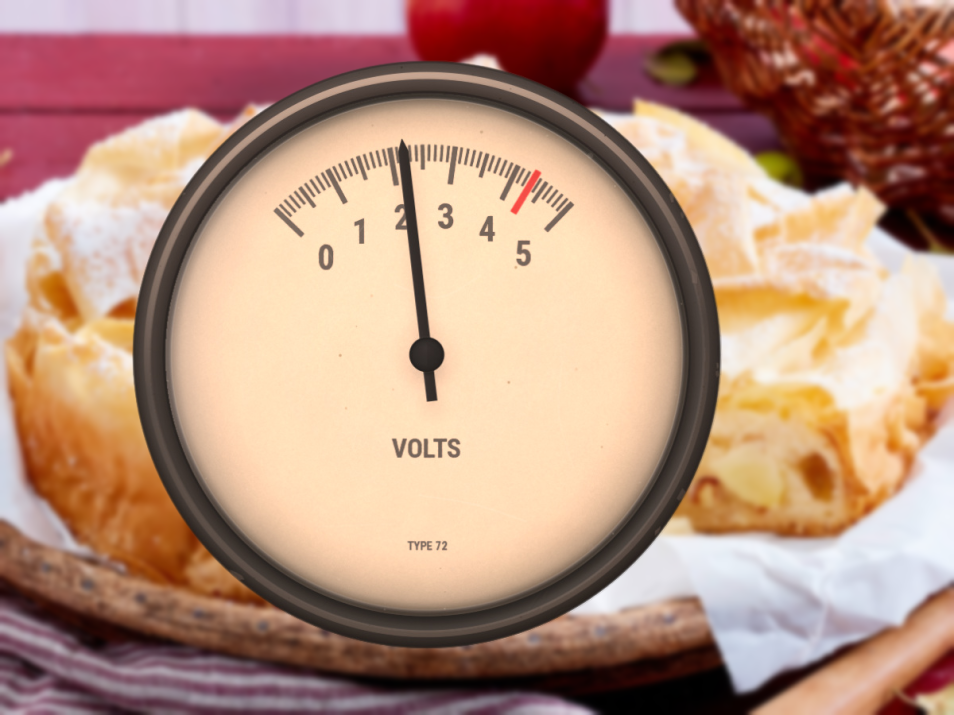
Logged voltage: 2.2 V
